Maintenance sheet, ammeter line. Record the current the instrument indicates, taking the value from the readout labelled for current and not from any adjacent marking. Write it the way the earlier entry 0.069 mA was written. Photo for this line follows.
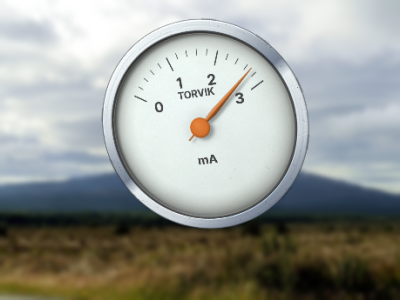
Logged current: 2.7 mA
